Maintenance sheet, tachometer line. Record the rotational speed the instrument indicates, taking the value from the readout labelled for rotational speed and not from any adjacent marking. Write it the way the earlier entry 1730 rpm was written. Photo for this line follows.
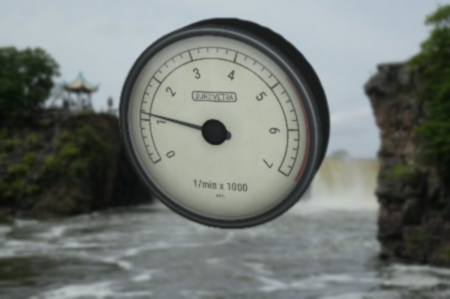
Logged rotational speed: 1200 rpm
